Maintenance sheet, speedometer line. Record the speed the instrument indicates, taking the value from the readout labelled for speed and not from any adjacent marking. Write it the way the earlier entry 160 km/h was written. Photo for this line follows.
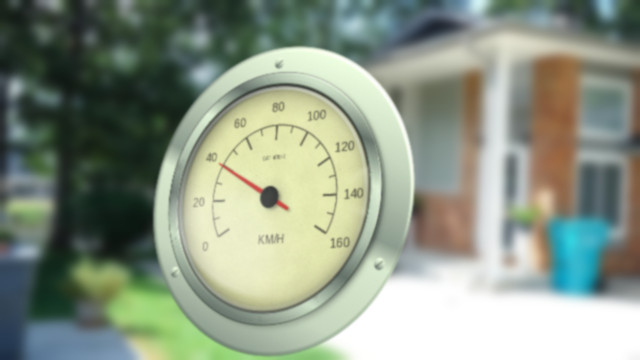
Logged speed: 40 km/h
